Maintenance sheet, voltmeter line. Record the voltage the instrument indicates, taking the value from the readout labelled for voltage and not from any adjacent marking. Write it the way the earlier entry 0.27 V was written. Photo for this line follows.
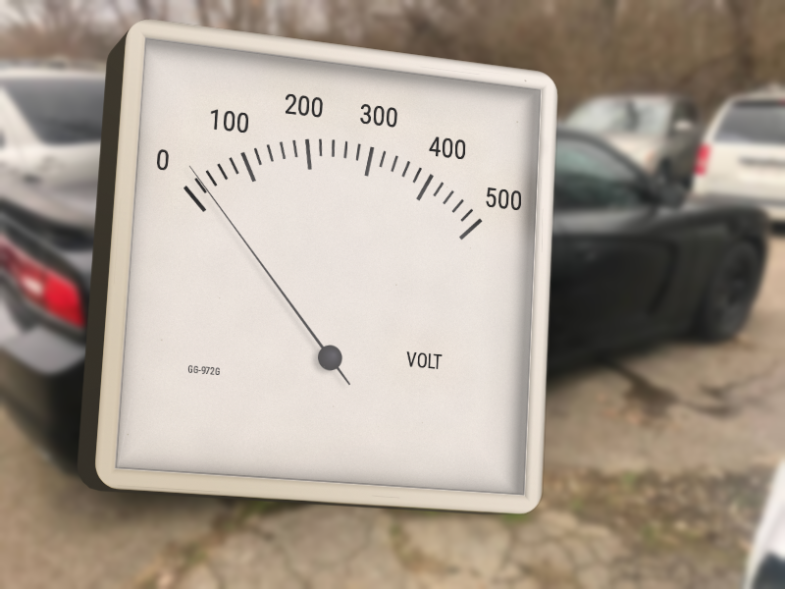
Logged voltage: 20 V
